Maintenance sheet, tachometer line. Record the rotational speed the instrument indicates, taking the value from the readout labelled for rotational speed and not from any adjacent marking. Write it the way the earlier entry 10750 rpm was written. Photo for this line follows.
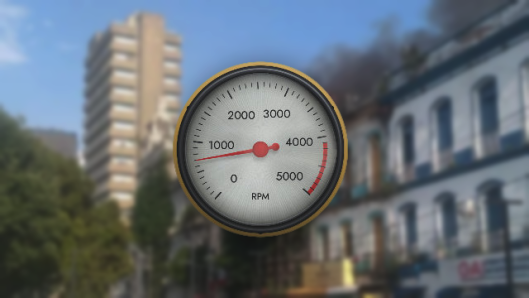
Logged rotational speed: 700 rpm
